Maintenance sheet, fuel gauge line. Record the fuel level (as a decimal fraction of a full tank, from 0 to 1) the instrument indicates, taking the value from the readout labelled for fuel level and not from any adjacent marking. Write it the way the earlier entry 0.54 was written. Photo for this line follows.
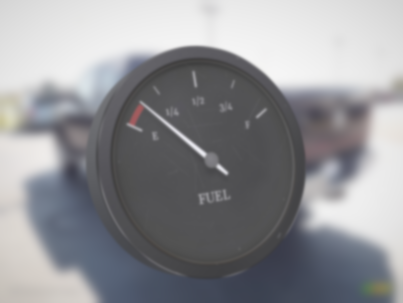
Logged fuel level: 0.125
